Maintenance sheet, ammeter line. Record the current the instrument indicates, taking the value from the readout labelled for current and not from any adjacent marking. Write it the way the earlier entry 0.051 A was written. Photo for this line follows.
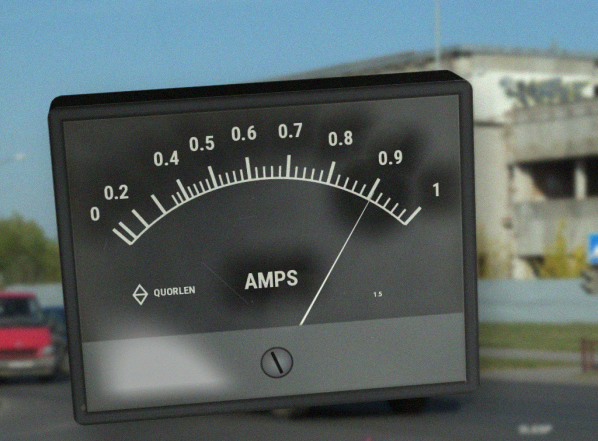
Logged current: 0.9 A
